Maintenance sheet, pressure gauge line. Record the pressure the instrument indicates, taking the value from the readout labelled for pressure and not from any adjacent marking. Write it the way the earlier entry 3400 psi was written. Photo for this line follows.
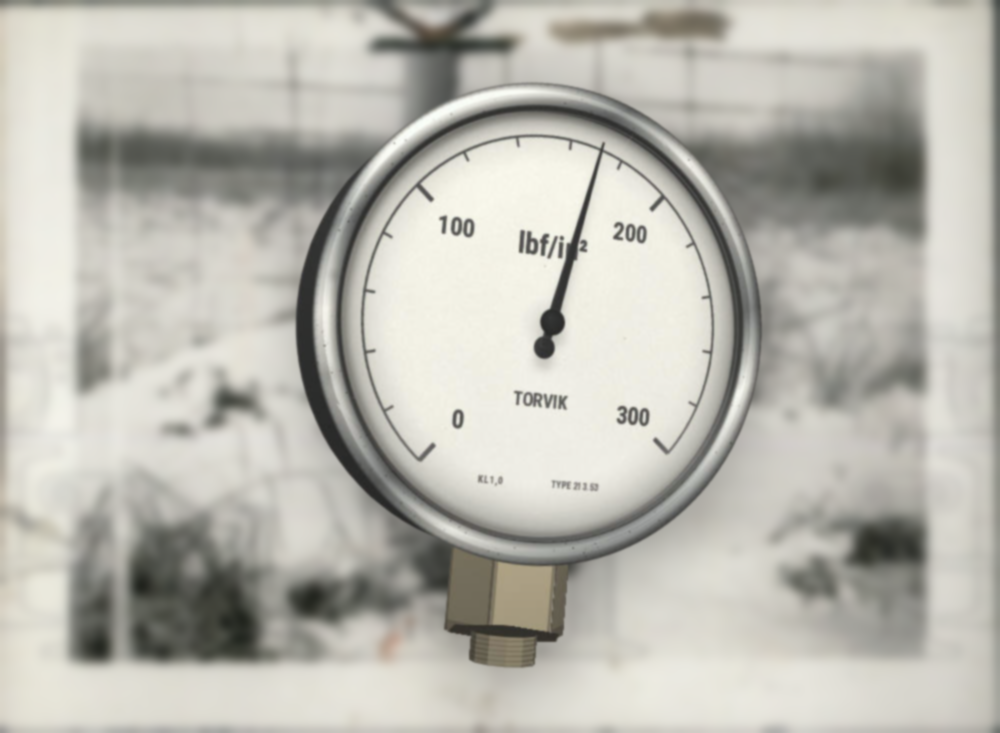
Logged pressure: 170 psi
